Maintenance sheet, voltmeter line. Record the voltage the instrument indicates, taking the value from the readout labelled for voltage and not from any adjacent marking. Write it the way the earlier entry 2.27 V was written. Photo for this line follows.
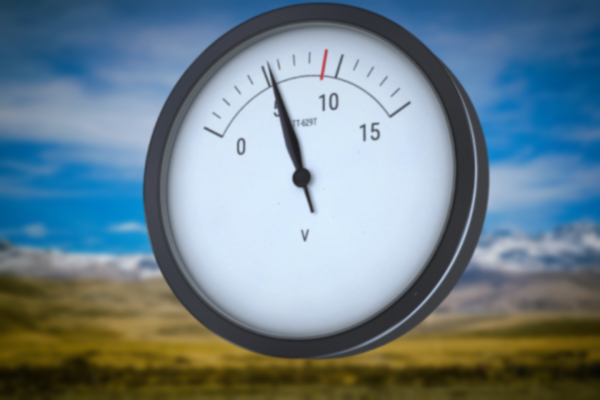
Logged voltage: 5.5 V
